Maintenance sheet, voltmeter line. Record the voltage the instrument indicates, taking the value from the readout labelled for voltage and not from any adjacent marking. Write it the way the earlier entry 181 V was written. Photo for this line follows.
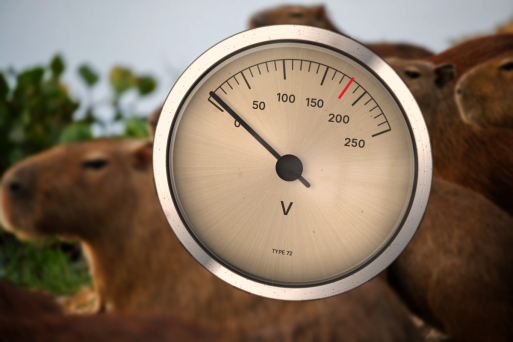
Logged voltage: 10 V
